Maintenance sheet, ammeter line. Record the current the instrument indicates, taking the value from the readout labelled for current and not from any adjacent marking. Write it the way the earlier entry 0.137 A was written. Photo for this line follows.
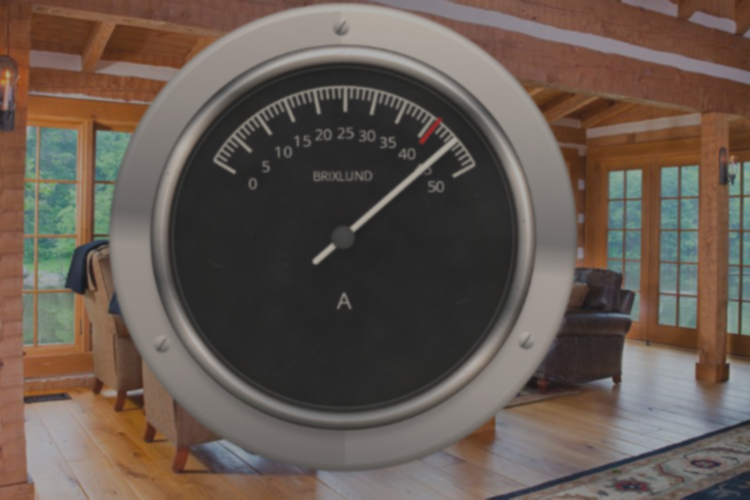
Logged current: 45 A
